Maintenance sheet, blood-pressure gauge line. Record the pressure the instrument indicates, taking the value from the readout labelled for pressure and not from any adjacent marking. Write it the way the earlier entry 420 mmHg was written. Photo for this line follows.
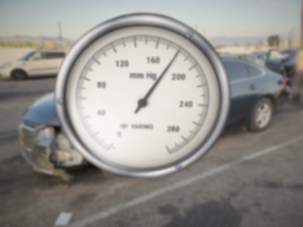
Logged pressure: 180 mmHg
